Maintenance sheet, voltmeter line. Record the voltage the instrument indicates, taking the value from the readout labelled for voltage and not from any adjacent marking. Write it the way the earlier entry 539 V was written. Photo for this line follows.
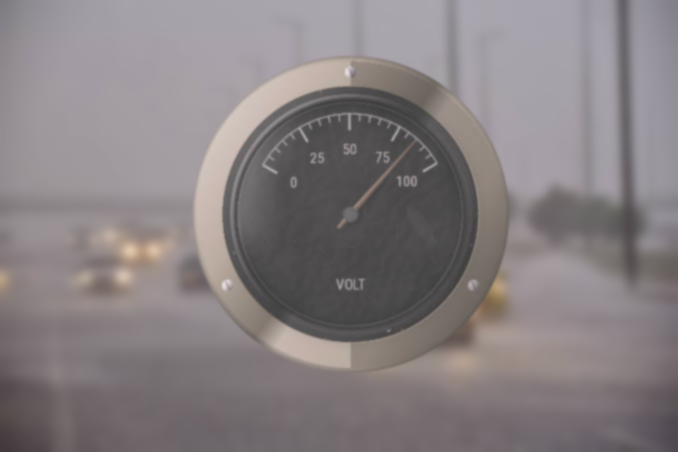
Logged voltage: 85 V
